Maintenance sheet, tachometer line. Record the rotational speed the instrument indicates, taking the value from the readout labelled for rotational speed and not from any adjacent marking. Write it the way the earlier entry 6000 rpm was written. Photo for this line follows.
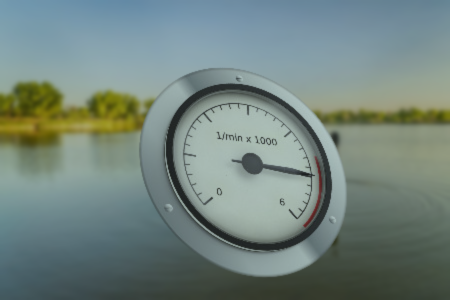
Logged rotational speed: 5000 rpm
